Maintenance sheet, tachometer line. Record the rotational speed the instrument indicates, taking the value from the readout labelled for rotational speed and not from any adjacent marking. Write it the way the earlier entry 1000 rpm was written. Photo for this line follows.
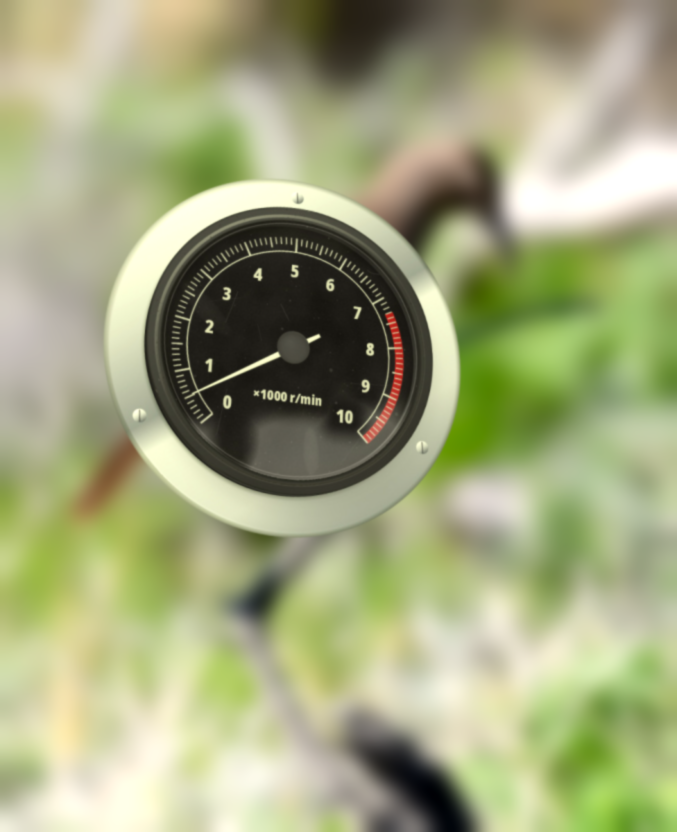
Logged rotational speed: 500 rpm
